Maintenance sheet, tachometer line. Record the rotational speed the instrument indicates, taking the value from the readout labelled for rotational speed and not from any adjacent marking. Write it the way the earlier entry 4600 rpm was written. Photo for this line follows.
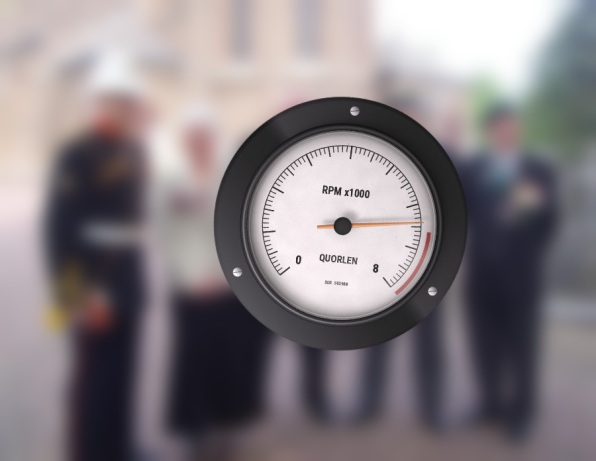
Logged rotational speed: 6400 rpm
